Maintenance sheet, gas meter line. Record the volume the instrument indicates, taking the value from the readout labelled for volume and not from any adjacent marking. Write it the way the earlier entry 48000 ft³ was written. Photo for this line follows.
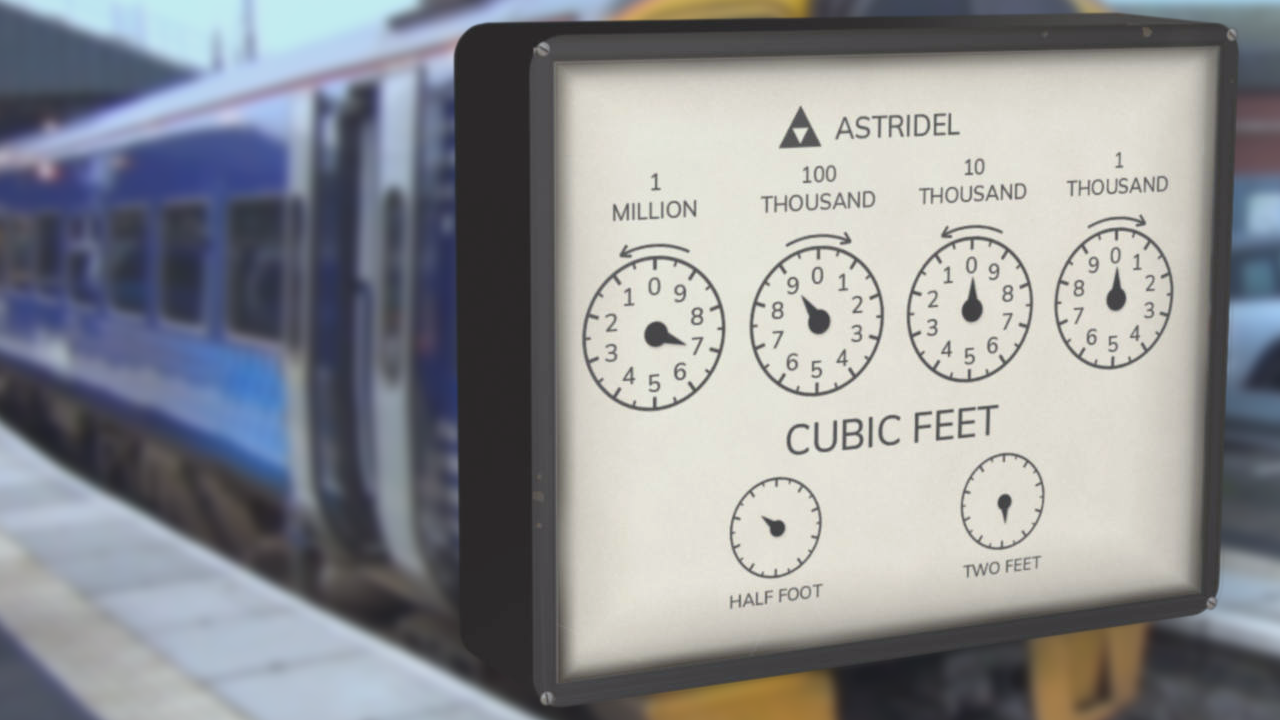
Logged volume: 690000 ft³
